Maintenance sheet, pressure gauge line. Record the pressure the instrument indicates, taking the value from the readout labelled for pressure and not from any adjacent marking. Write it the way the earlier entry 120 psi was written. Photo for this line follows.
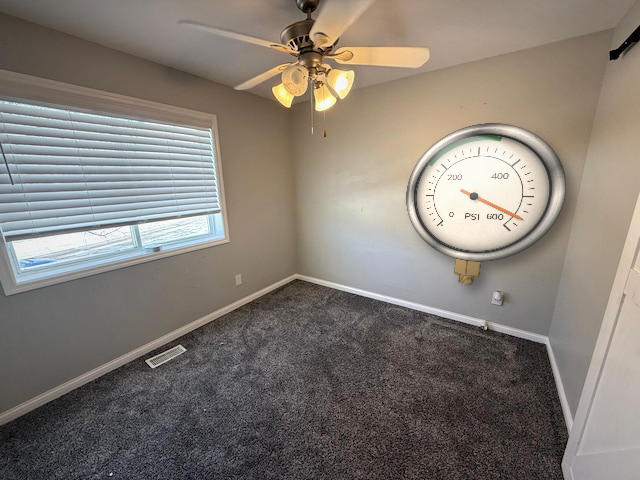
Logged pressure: 560 psi
